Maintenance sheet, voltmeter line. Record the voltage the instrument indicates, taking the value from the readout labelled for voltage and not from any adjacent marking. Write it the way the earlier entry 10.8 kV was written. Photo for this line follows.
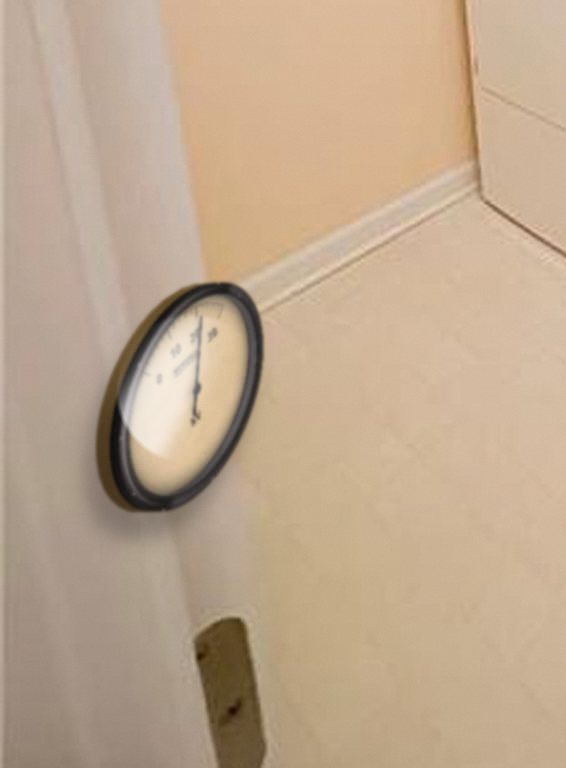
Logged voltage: 20 kV
